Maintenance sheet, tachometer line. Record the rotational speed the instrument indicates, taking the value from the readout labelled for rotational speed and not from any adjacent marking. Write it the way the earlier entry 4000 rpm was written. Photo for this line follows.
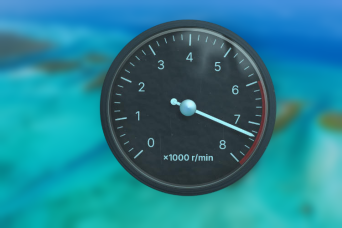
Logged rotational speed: 7300 rpm
